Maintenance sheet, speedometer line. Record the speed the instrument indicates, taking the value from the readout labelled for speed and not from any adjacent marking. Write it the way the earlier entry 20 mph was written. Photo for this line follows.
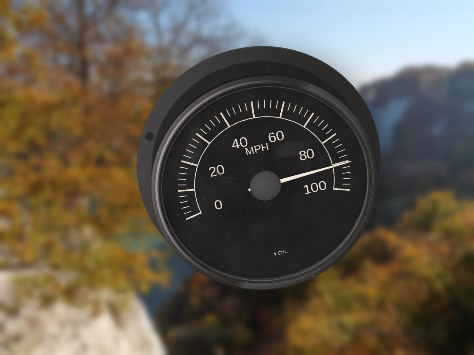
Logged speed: 90 mph
